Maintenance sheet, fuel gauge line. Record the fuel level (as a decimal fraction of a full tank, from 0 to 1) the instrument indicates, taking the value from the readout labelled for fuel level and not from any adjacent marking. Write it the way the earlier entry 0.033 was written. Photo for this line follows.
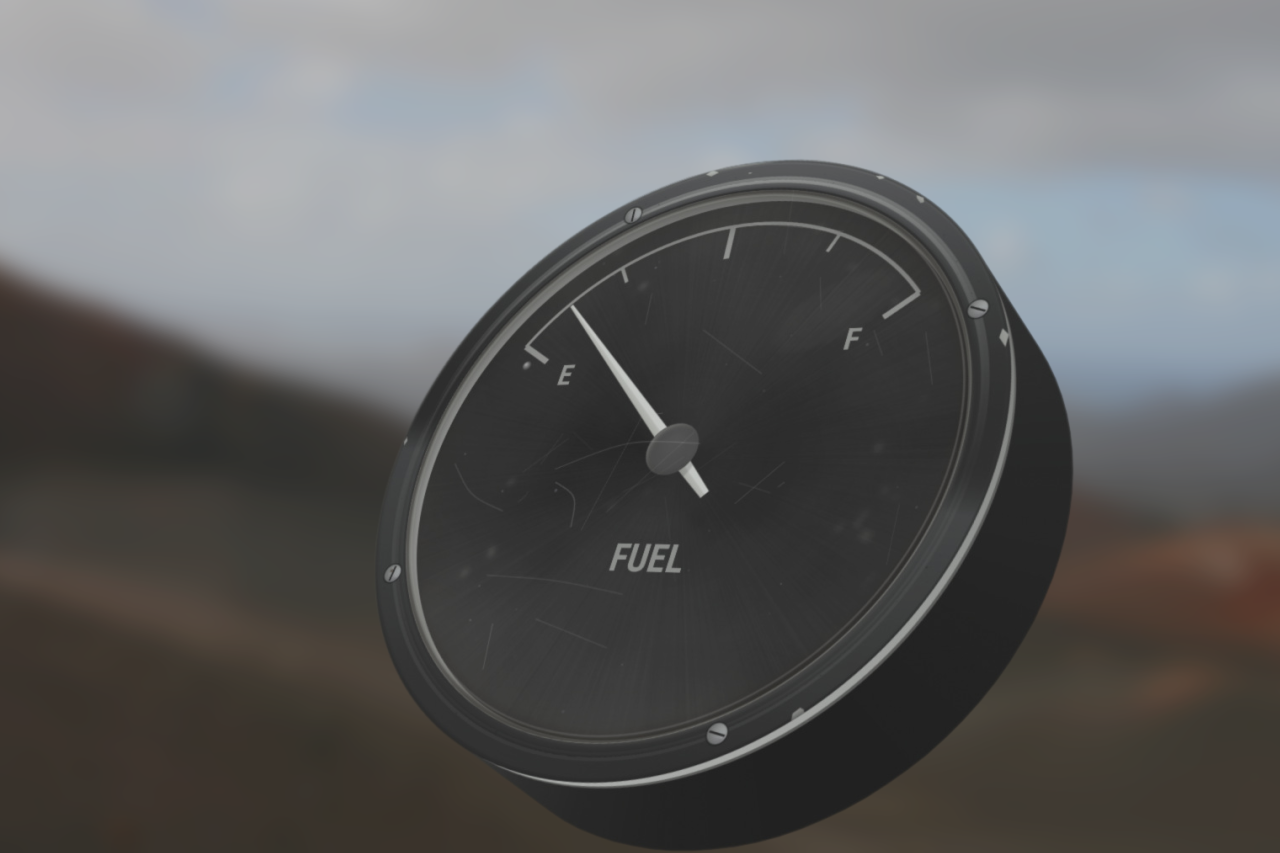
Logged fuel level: 0.125
